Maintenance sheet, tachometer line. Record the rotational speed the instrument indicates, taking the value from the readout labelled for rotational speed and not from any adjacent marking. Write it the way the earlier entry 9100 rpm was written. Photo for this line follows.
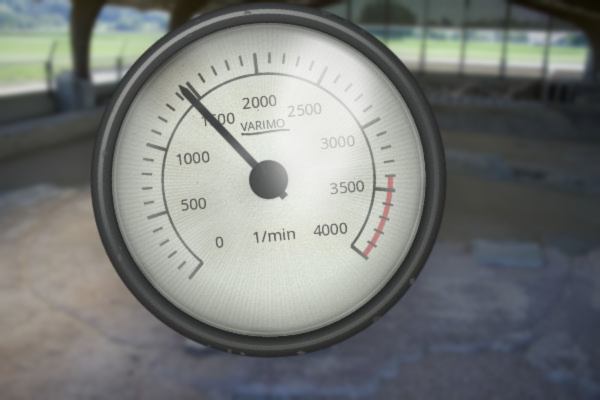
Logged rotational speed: 1450 rpm
